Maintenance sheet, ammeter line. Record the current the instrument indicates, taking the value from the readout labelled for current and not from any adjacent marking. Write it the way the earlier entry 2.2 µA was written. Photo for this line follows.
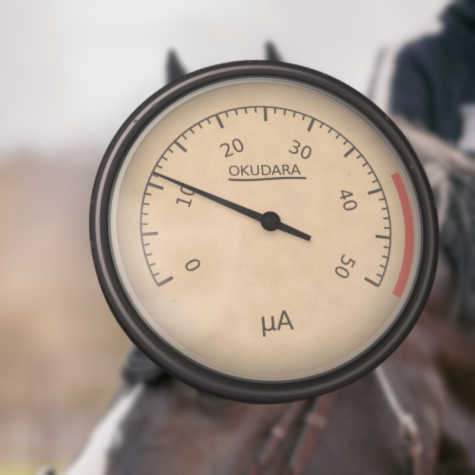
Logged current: 11 µA
